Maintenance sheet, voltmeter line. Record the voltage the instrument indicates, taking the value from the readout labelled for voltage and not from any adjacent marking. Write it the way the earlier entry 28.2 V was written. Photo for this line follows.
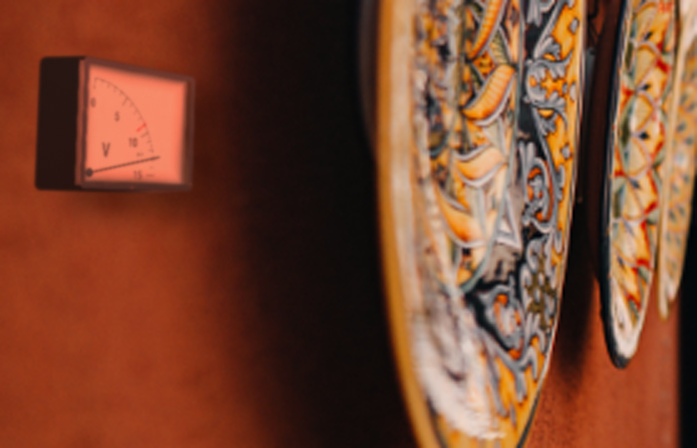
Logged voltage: 13 V
